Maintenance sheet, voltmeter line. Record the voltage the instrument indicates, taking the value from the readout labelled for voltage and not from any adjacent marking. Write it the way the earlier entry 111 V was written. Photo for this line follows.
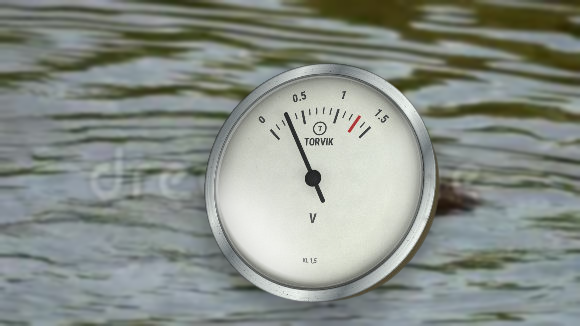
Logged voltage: 0.3 V
